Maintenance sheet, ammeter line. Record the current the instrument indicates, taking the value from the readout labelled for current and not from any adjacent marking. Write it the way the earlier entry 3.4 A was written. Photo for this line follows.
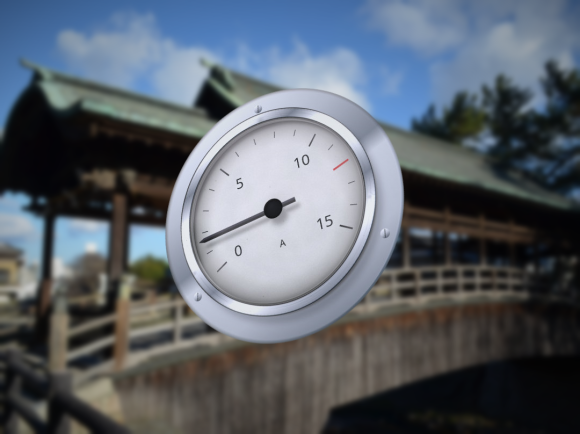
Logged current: 1.5 A
